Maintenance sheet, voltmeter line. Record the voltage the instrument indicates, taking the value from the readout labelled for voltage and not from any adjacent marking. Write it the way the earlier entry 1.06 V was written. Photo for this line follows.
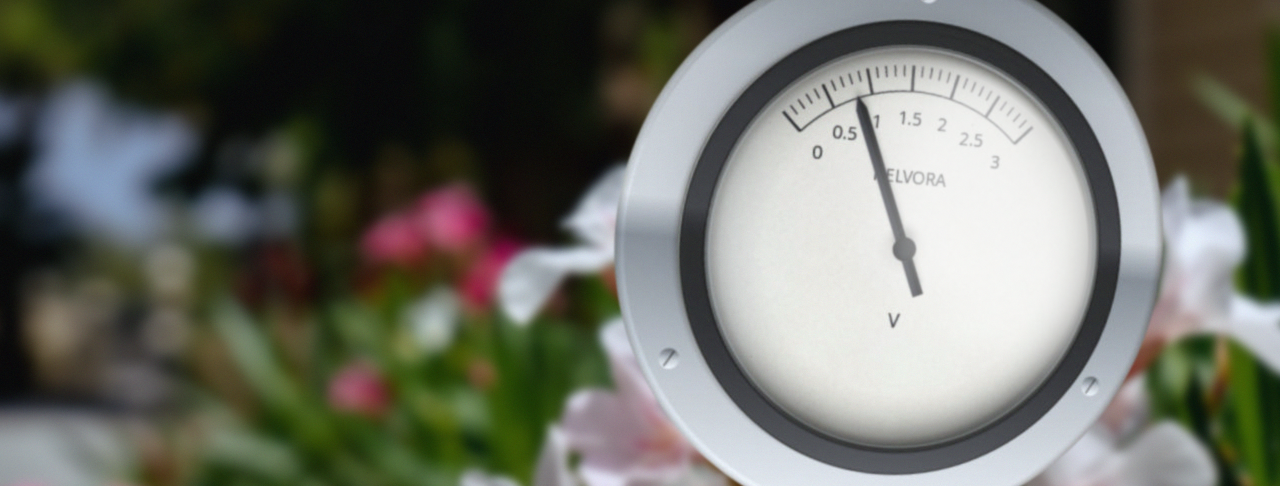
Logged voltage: 0.8 V
